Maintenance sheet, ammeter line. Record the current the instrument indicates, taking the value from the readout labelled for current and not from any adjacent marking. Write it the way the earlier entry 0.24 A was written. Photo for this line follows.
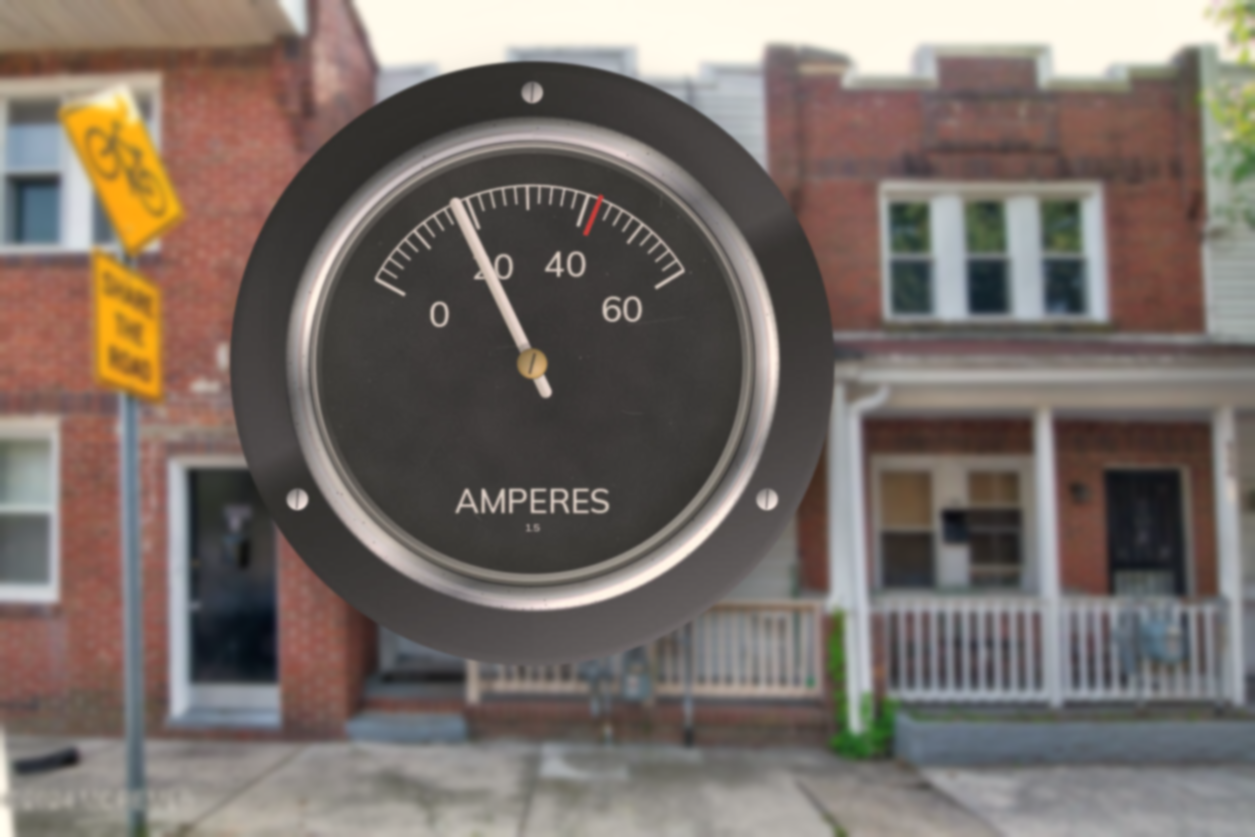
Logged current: 18 A
